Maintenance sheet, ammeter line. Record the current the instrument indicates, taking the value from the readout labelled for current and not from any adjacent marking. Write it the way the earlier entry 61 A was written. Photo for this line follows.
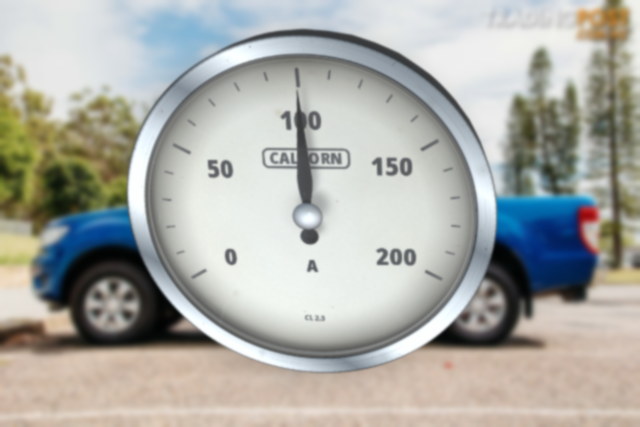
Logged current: 100 A
